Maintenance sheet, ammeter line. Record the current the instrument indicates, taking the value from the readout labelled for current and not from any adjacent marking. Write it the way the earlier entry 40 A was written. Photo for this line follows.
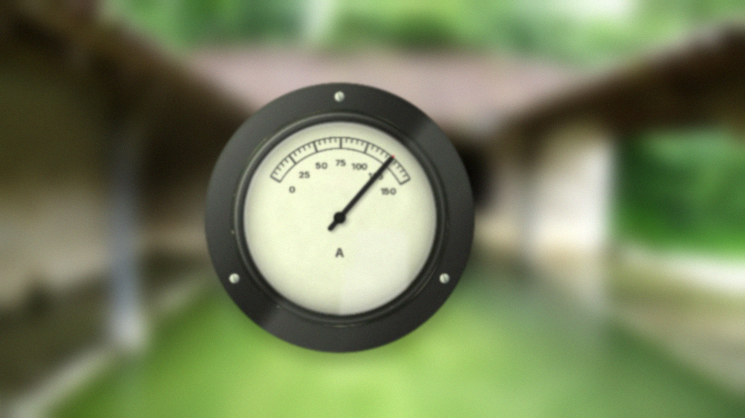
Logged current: 125 A
